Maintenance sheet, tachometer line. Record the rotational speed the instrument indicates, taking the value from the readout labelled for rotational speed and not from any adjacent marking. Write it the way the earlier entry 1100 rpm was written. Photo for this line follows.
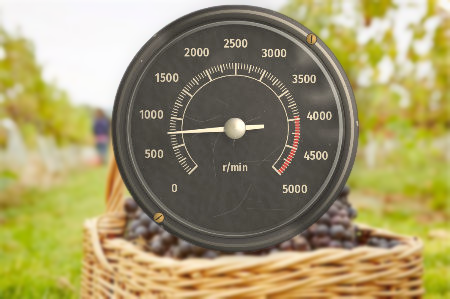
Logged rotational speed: 750 rpm
